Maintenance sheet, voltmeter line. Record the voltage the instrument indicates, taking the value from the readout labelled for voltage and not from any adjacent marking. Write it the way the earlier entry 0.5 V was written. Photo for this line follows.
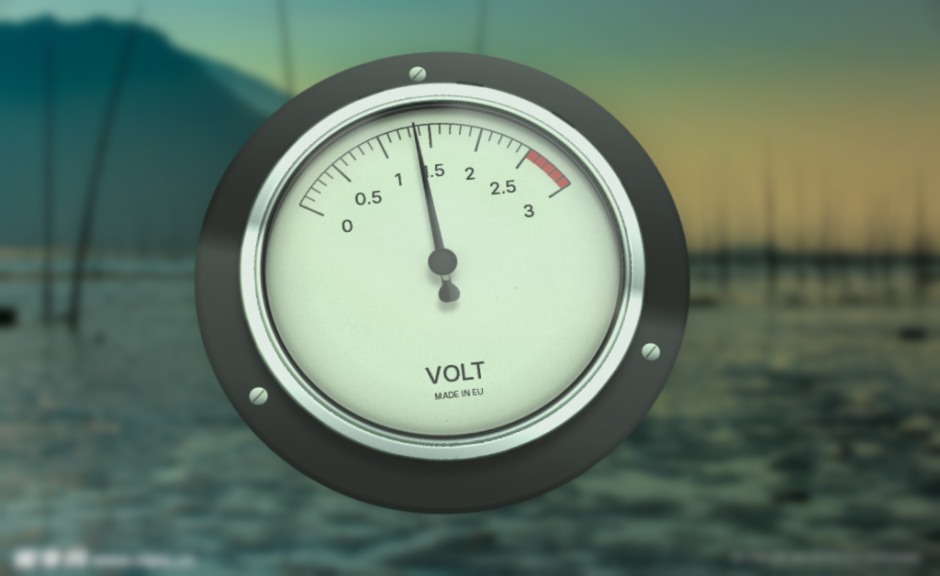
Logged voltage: 1.35 V
